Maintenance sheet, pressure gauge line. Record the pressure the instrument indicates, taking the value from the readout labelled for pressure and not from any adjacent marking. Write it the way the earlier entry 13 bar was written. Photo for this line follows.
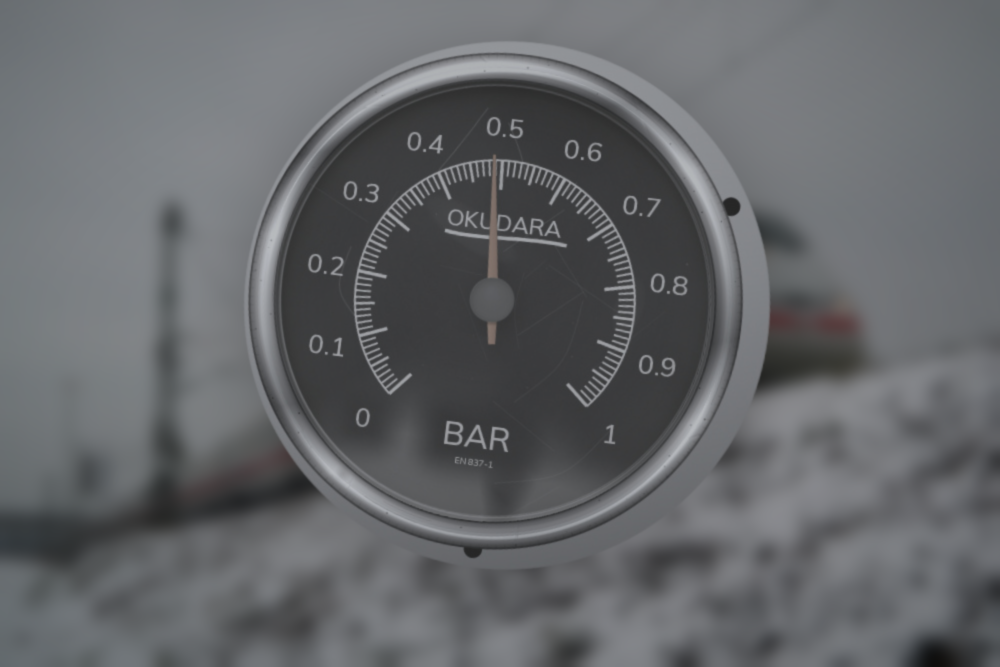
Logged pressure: 0.49 bar
